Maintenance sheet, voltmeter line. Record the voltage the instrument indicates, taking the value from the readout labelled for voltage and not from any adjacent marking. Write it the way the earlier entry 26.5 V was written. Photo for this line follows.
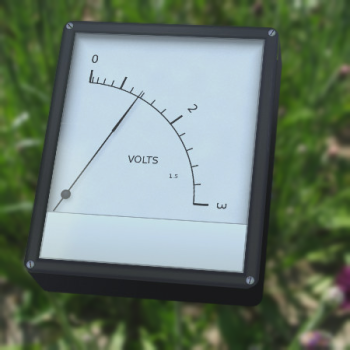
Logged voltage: 1.4 V
